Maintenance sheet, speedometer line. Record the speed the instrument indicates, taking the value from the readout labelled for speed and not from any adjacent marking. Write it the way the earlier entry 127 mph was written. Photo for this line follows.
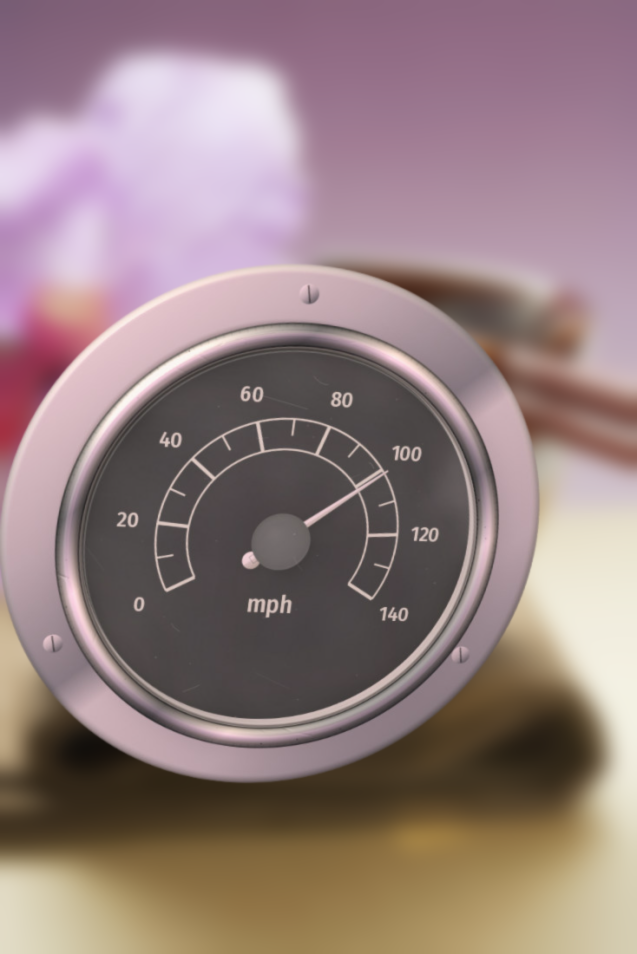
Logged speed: 100 mph
